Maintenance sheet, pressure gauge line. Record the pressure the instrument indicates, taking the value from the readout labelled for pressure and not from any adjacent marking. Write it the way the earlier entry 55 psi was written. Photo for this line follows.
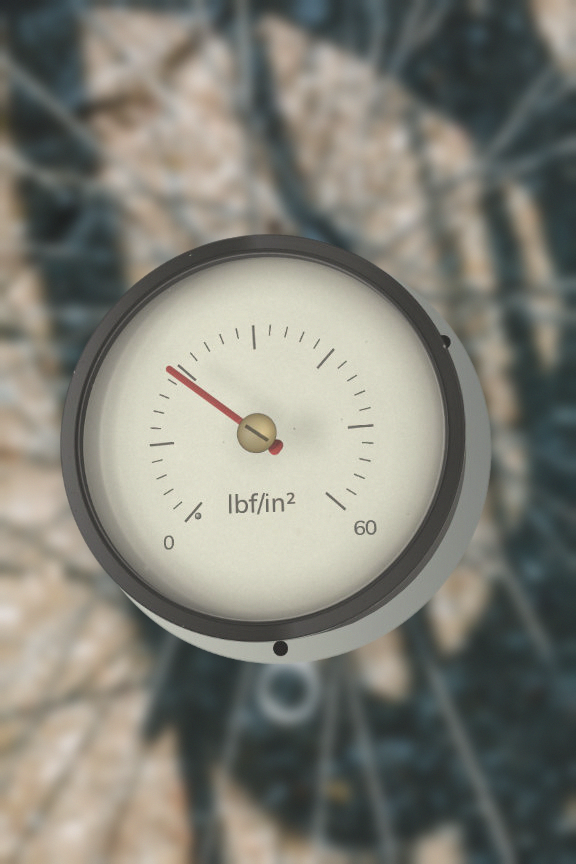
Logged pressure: 19 psi
